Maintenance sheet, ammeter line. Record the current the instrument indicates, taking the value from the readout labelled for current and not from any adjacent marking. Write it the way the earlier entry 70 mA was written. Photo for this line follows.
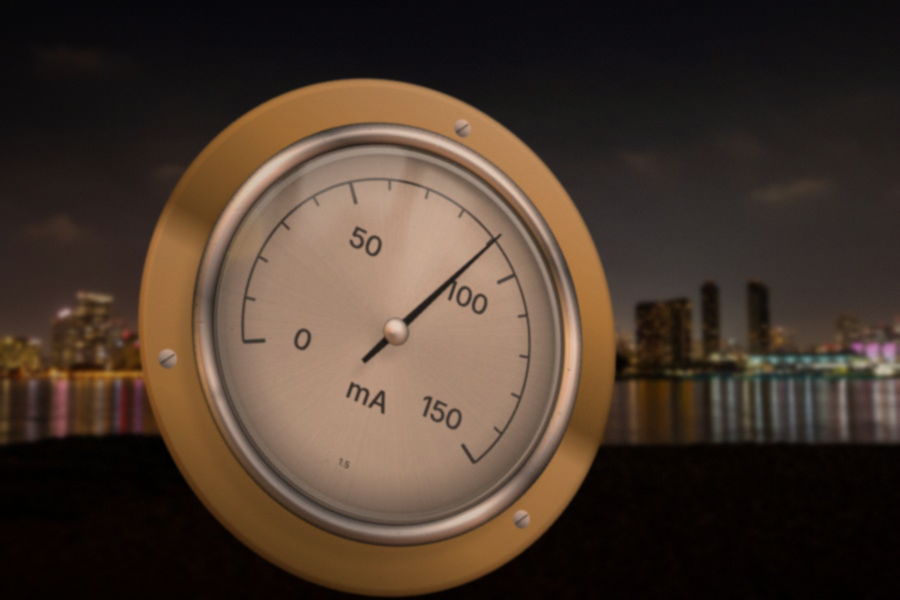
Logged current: 90 mA
